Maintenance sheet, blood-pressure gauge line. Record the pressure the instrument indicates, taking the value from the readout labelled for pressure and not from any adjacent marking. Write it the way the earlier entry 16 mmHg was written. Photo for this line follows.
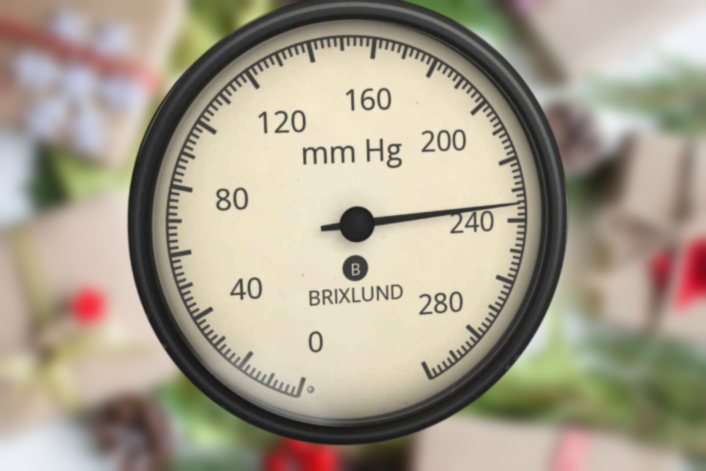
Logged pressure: 234 mmHg
